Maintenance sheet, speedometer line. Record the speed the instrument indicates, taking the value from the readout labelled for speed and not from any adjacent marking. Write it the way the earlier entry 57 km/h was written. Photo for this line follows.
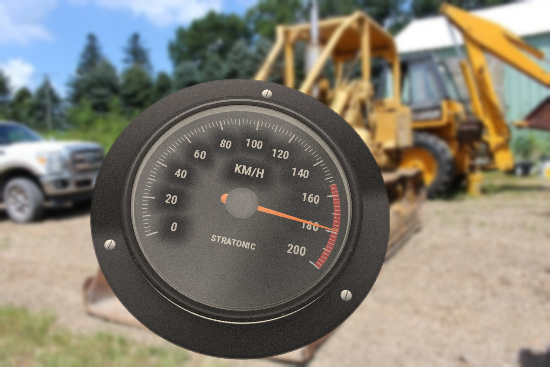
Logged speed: 180 km/h
